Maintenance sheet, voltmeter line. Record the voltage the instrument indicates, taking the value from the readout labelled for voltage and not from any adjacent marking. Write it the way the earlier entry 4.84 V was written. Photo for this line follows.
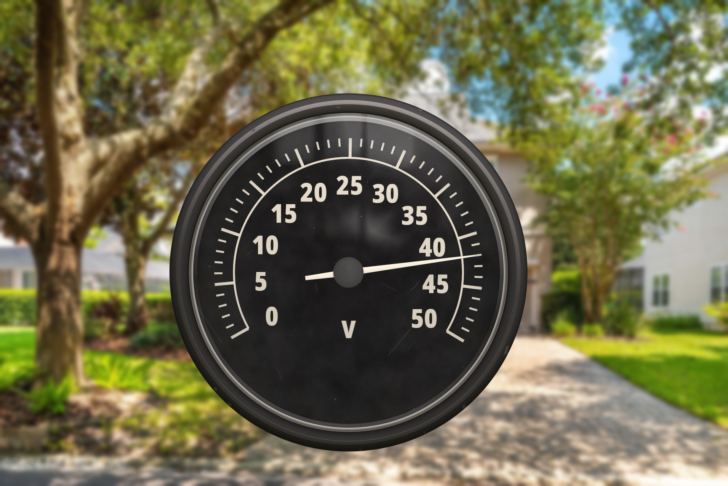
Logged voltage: 42 V
